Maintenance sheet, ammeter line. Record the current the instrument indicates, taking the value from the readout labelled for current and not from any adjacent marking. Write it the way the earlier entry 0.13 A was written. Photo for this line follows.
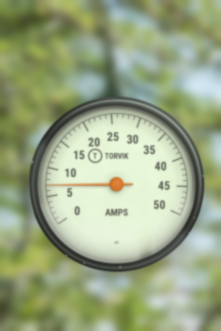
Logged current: 7 A
